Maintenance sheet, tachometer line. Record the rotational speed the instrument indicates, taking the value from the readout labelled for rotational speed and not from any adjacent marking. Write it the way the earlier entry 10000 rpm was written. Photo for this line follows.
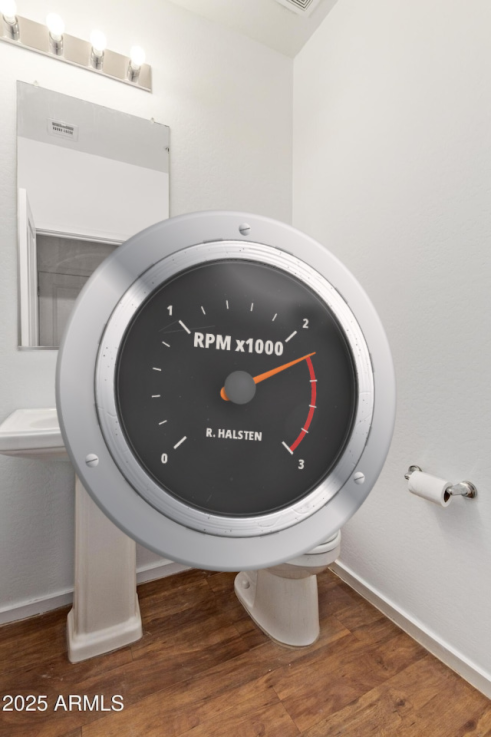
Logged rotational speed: 2200 rpm
